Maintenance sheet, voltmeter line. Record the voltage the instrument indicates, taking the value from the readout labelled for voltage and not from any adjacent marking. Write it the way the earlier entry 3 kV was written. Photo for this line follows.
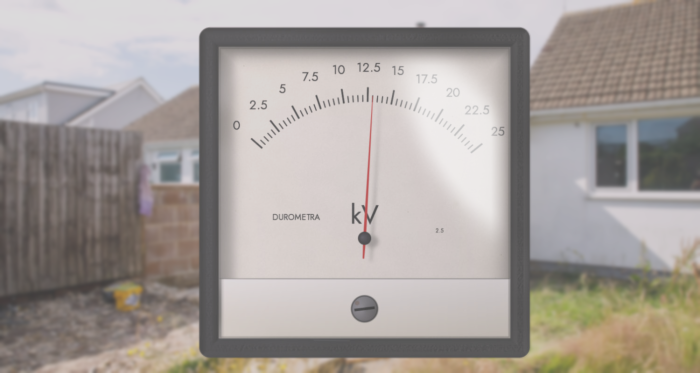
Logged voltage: 13 kV
